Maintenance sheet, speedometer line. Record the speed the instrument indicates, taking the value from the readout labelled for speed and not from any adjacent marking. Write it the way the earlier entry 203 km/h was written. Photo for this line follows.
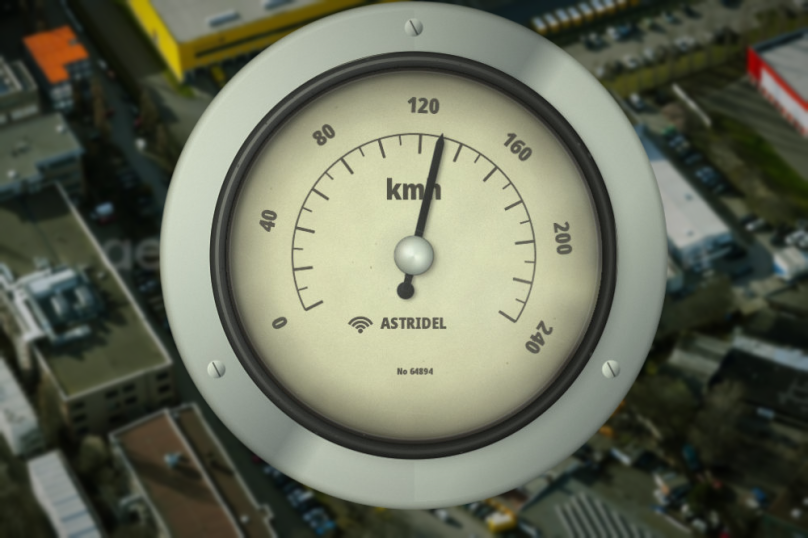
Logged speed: 130 km/h
